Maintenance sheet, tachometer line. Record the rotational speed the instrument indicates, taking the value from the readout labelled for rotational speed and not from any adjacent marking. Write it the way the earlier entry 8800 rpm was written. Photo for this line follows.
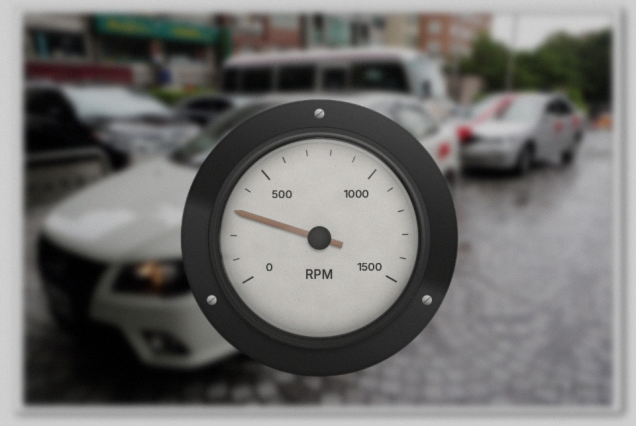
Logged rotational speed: 300 rpm
